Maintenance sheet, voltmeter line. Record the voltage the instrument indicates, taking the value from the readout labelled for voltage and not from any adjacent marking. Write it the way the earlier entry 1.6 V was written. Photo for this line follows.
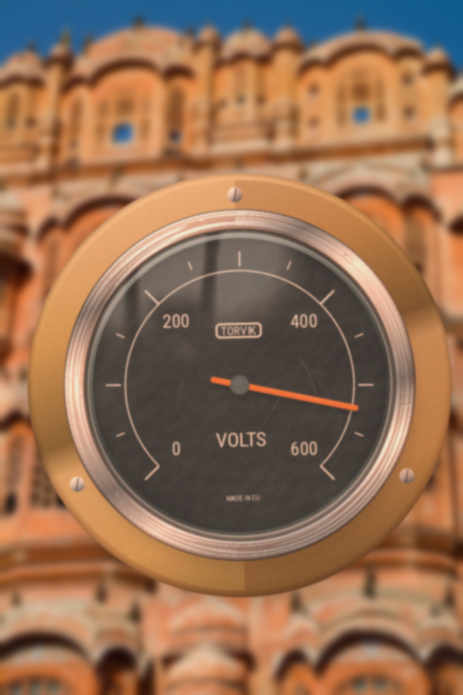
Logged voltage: 525 V
